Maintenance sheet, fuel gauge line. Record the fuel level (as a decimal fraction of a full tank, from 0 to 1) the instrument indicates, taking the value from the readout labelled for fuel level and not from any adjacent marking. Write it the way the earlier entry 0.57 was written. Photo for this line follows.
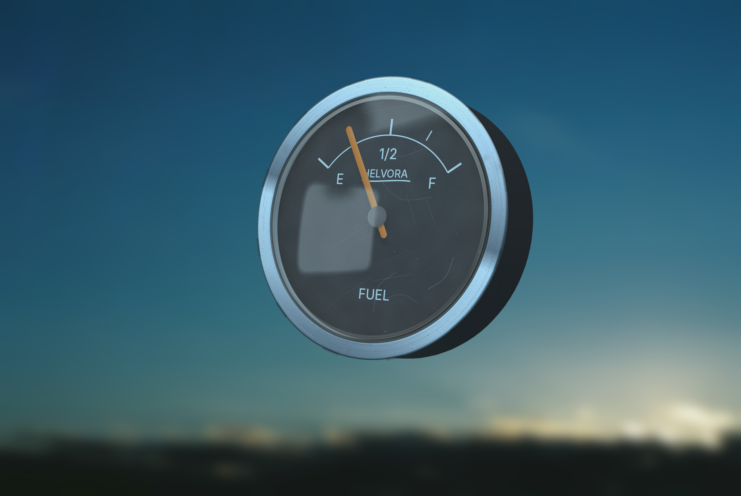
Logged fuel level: 0.25
